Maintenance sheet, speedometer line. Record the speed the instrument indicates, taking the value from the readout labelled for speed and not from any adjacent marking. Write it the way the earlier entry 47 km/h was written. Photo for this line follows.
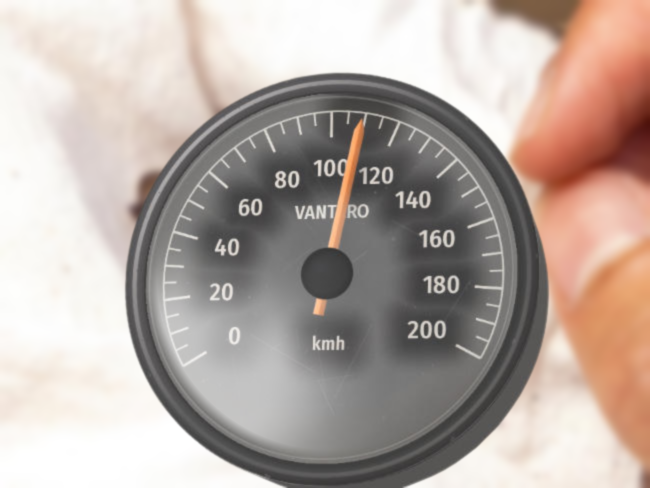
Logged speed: 110 km/h
